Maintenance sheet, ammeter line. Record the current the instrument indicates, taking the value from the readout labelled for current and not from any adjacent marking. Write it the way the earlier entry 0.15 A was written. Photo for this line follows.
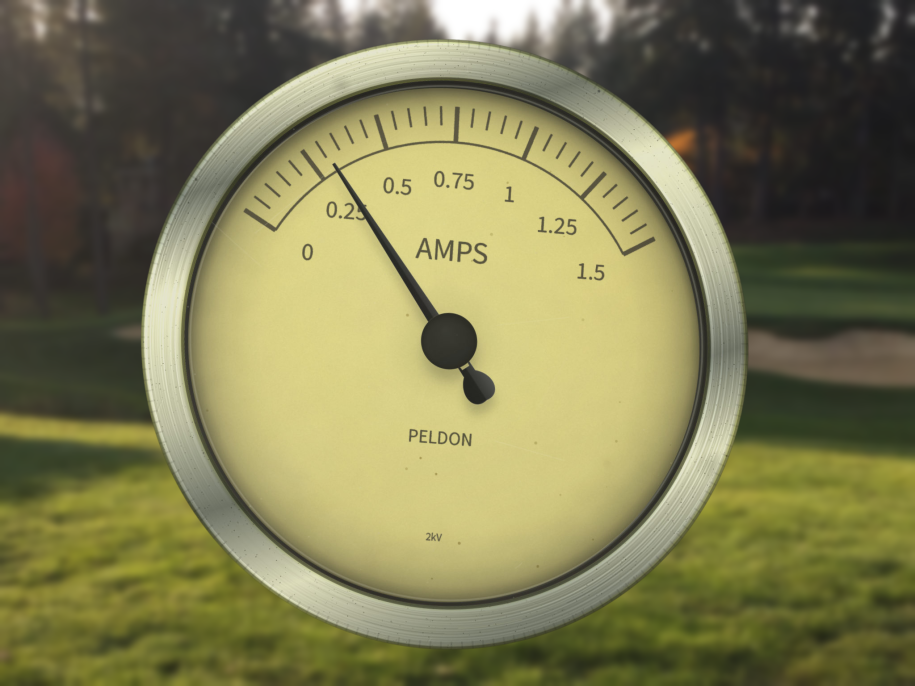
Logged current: 0.3 A
